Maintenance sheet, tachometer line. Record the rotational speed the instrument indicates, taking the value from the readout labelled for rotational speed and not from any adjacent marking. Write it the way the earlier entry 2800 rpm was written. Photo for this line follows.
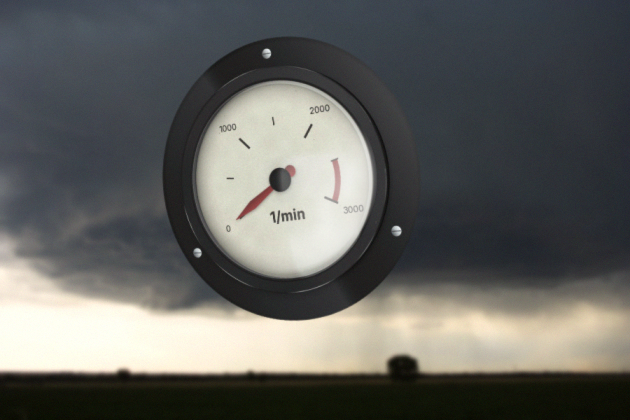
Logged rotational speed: 0 rpm
